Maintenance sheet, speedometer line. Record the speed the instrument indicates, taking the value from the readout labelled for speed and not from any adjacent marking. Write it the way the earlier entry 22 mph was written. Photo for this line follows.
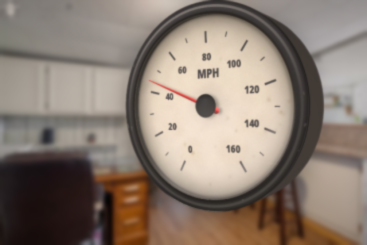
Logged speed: 45 mph
